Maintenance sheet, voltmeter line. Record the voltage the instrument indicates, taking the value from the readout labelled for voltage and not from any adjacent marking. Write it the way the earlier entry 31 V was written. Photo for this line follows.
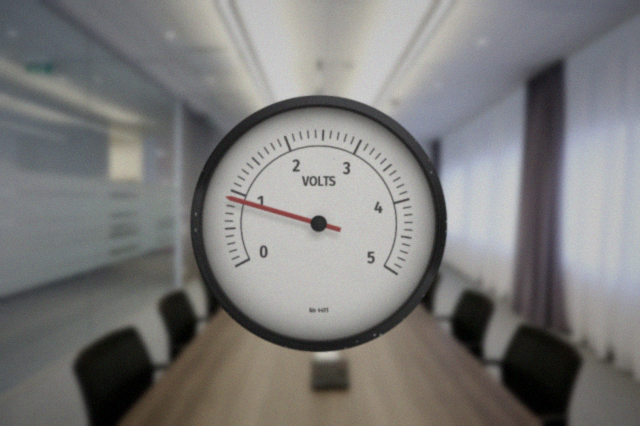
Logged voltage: 0.9 V
